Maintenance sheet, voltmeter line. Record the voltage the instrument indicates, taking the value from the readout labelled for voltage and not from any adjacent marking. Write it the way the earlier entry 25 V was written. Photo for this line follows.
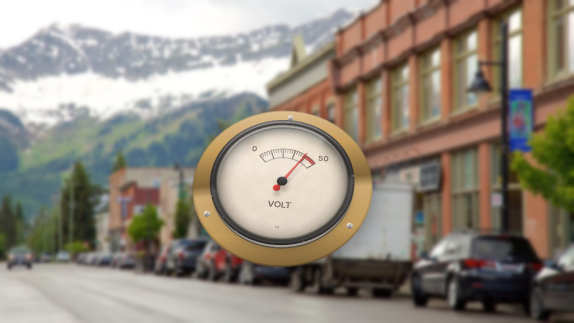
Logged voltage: 40 V
